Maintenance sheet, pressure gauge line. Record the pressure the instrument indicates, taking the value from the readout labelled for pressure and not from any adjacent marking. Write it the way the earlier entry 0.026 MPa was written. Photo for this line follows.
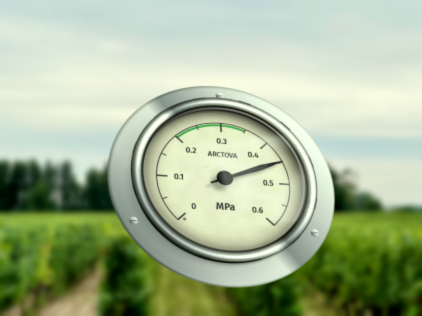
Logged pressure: 0.45 MPa
